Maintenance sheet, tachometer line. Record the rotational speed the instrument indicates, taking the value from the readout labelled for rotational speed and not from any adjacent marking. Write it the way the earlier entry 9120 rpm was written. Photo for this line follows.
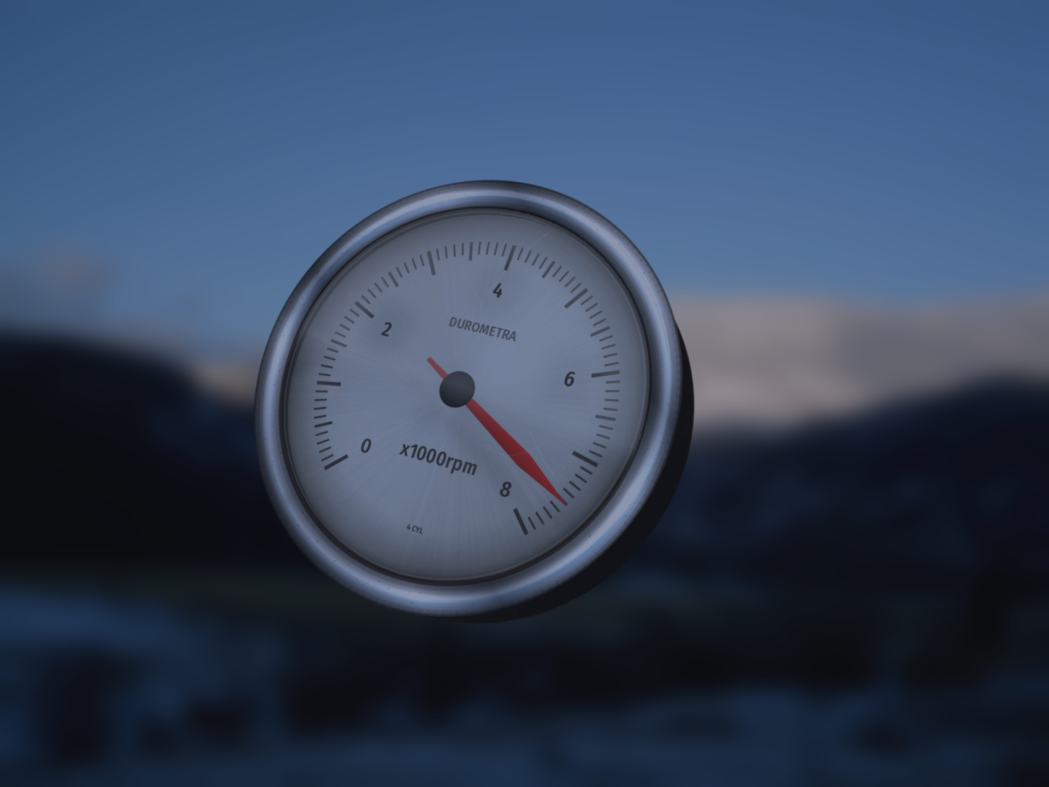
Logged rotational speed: 7500 rpm
